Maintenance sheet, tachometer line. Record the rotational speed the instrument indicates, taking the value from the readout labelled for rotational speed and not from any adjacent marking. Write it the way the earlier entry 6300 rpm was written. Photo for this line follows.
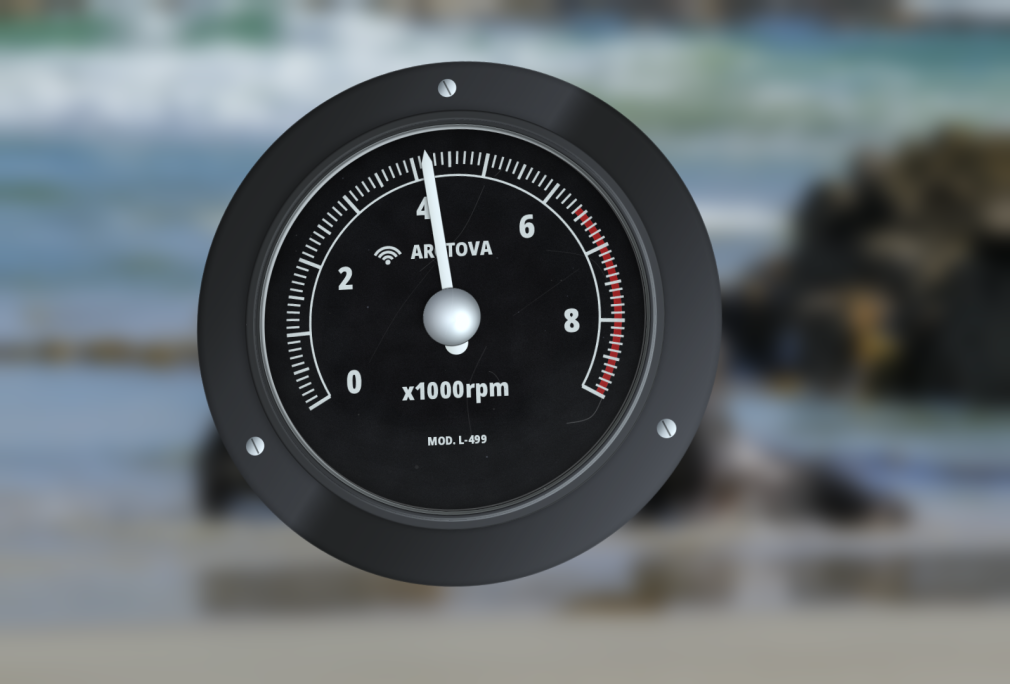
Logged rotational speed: 4200 rpm
